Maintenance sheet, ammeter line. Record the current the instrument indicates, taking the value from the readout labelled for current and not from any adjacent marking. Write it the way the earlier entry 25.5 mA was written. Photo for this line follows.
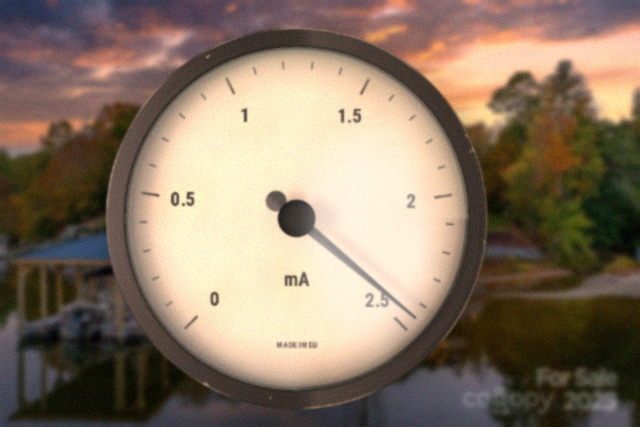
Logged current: 2.45 mA
